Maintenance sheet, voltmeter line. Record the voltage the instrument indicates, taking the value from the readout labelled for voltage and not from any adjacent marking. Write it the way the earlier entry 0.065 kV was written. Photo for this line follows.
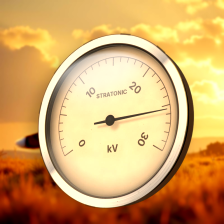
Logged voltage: 25.5 kV
